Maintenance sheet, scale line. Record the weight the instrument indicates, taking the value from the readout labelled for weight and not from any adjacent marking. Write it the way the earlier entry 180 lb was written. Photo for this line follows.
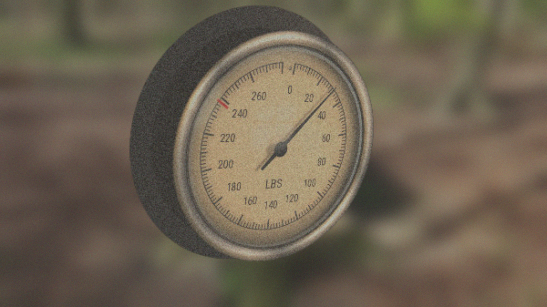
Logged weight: 30 lb
